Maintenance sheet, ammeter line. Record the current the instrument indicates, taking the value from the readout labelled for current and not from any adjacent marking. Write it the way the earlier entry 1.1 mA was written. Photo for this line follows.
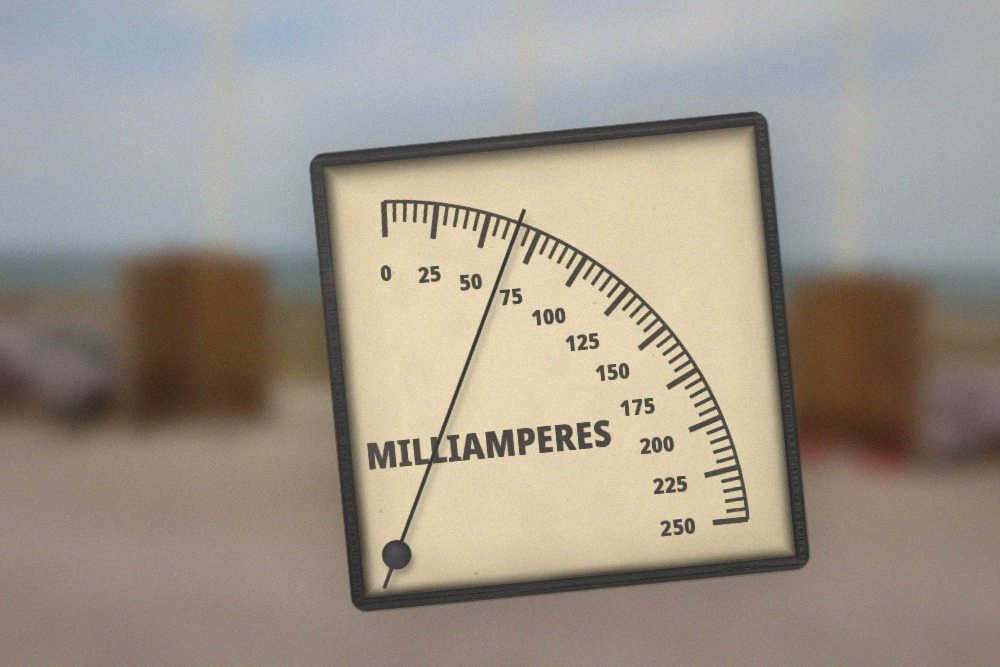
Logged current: 65 mA
